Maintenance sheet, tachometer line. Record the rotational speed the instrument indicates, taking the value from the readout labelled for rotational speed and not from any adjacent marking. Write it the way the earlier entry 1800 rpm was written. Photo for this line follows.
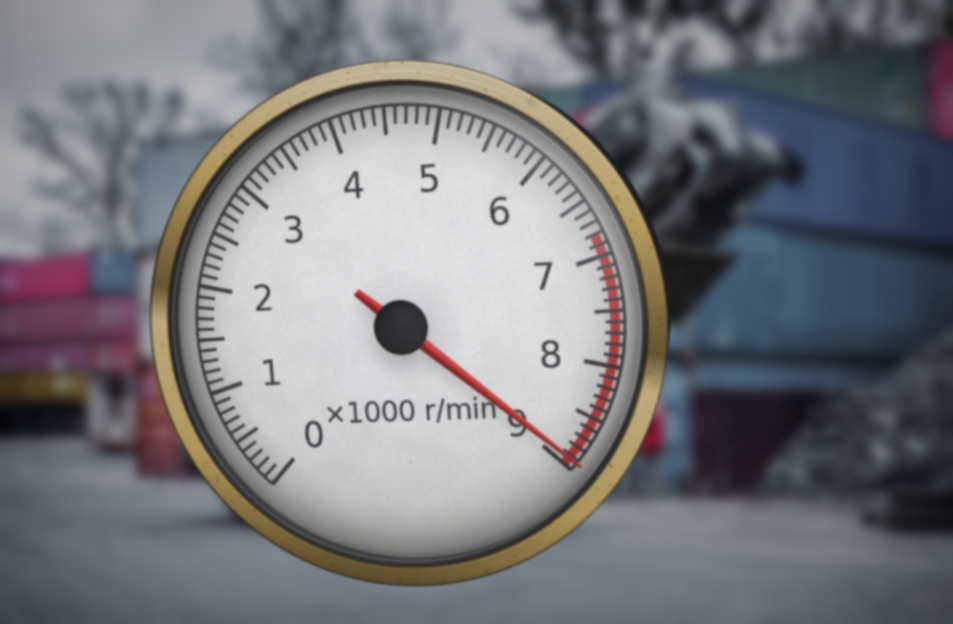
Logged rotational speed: 8900 rpm
